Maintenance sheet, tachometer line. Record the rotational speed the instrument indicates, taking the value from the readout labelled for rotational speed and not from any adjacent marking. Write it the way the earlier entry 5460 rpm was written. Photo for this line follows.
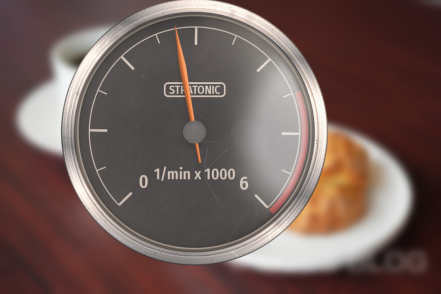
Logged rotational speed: 2750 rpm
